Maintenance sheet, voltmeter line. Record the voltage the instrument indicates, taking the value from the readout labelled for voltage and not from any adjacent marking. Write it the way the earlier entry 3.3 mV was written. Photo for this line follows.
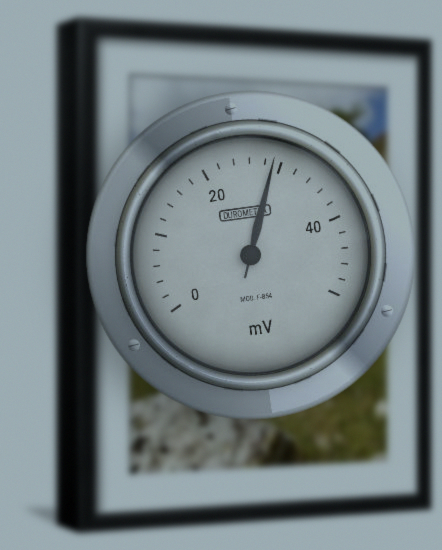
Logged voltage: 29 mV
